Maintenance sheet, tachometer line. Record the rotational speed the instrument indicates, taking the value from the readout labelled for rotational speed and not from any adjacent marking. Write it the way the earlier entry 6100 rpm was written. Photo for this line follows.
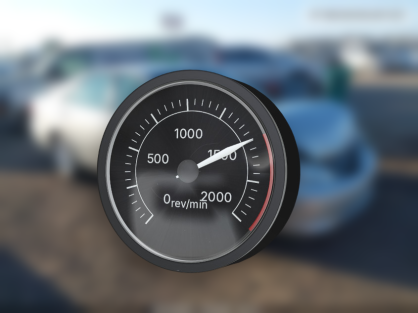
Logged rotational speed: 1500 rpm
